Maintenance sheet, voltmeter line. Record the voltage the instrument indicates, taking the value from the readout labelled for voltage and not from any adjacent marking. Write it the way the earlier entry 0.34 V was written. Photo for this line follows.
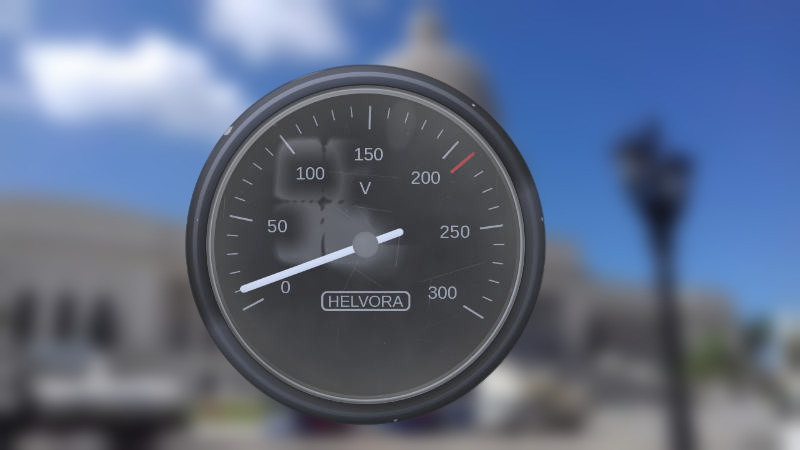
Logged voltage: 10 V
